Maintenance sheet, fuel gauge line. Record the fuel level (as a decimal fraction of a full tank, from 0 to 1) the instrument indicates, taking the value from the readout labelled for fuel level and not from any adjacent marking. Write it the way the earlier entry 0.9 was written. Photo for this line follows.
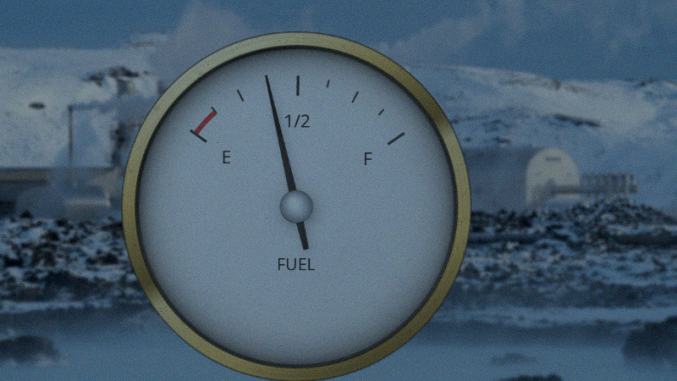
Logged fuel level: 0.375
